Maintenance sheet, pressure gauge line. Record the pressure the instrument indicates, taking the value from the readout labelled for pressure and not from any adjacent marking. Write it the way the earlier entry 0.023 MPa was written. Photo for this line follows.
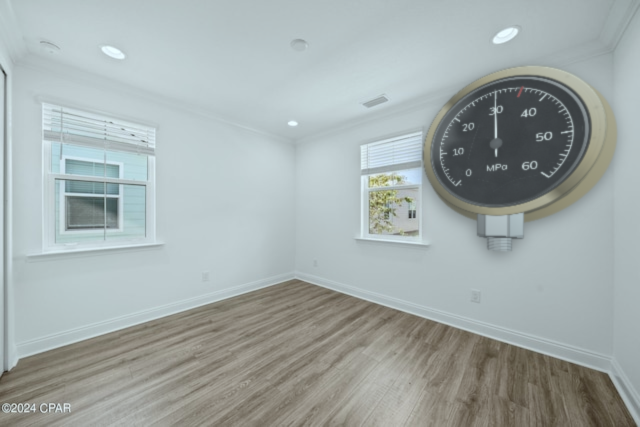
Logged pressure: 30 MPa
